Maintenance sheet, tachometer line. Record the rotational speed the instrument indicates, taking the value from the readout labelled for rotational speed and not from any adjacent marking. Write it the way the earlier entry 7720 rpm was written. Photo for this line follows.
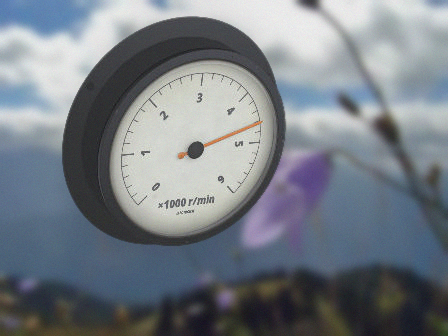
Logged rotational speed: 4600 rpm
